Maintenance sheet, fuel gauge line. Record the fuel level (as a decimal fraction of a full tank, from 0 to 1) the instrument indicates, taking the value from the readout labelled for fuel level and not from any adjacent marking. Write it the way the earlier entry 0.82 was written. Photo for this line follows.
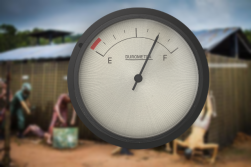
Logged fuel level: 0.75
